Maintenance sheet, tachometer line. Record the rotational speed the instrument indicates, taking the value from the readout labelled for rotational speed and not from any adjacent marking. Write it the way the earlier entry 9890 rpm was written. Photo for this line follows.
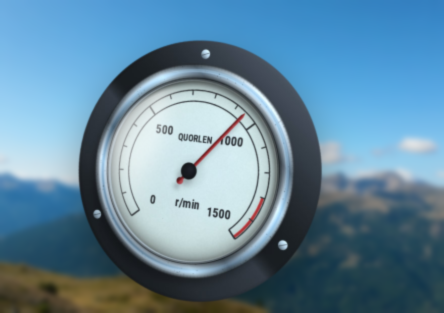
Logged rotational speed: 950 rpm
